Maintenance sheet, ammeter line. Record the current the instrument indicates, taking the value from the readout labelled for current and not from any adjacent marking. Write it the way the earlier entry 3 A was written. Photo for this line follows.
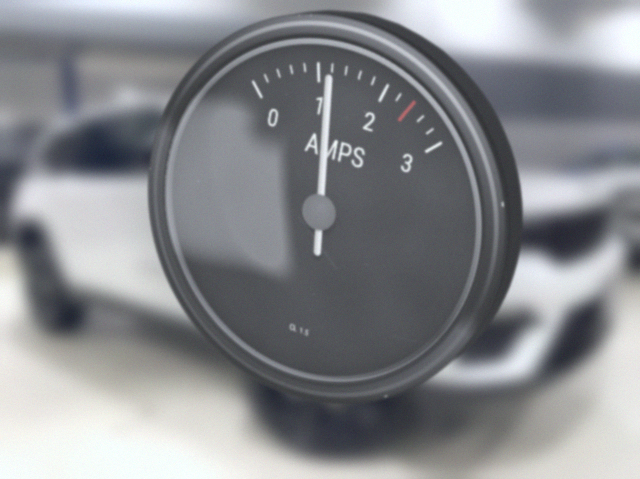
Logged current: 1.2 A
